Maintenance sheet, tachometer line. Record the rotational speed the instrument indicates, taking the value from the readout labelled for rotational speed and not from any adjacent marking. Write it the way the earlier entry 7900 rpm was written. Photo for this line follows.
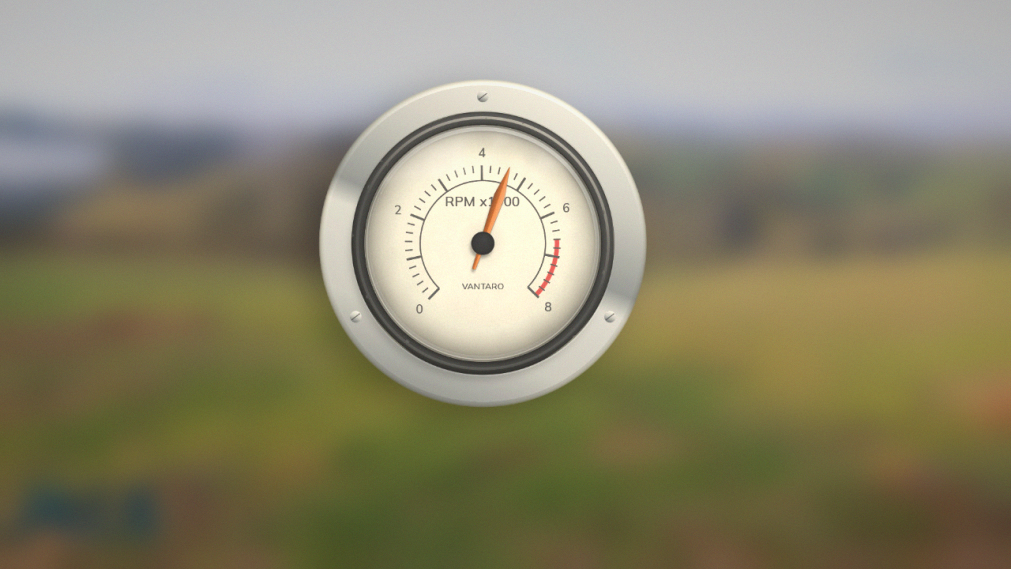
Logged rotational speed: 4600 rpm
